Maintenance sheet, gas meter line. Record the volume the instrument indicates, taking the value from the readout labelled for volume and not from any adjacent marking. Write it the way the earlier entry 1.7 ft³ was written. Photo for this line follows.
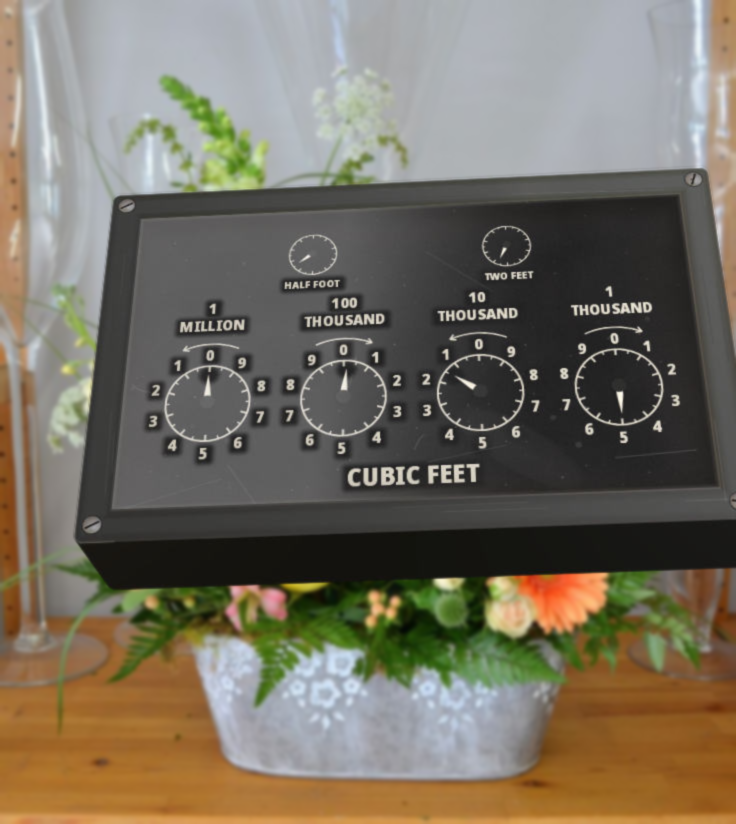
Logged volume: 1500 ft³
